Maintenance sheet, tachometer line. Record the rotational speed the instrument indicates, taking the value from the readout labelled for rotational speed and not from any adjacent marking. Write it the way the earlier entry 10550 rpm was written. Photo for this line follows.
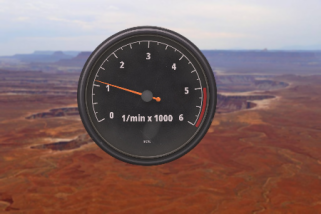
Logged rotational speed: 1125 rpm
